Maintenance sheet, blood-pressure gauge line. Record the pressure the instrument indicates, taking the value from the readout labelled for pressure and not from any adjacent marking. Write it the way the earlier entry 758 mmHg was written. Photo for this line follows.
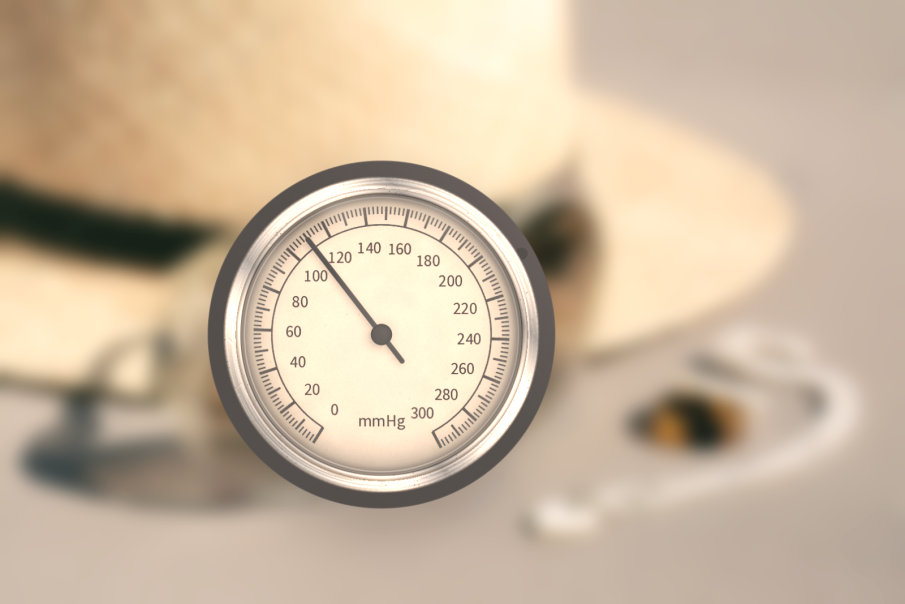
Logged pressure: 110 mmHg
